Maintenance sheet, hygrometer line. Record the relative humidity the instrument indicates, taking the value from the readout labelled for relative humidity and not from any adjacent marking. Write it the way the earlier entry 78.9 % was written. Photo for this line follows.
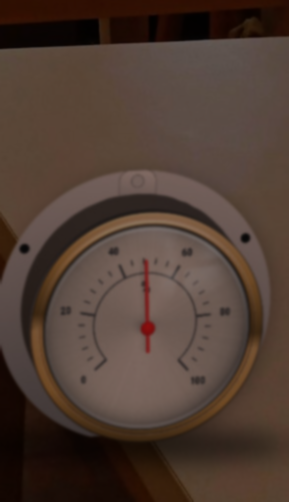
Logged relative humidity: 48 %
